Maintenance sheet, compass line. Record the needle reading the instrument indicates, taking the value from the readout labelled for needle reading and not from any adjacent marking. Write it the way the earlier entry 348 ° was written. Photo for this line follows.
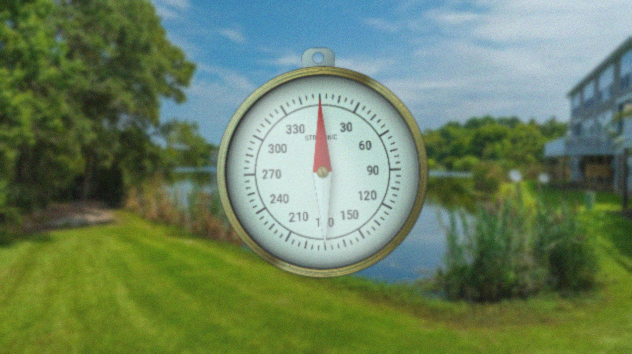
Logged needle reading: 0 °
